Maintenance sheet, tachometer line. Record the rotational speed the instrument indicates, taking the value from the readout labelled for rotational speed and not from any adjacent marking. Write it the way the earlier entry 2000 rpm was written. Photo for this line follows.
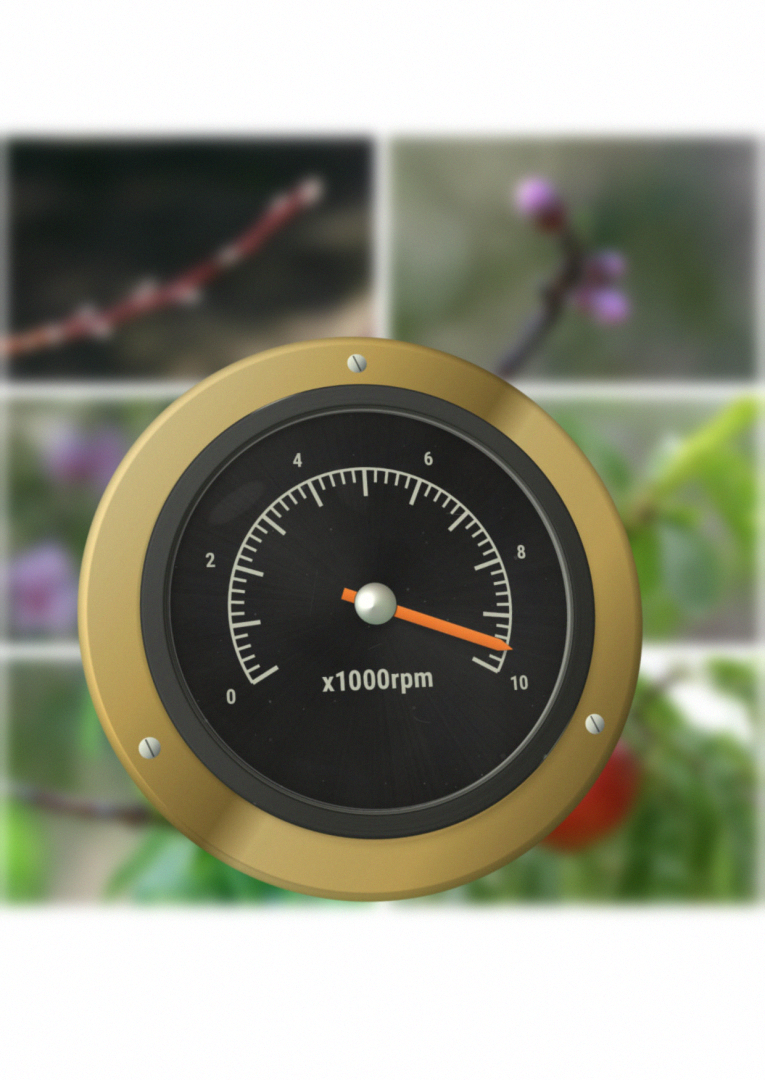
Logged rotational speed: 9600 rpm
